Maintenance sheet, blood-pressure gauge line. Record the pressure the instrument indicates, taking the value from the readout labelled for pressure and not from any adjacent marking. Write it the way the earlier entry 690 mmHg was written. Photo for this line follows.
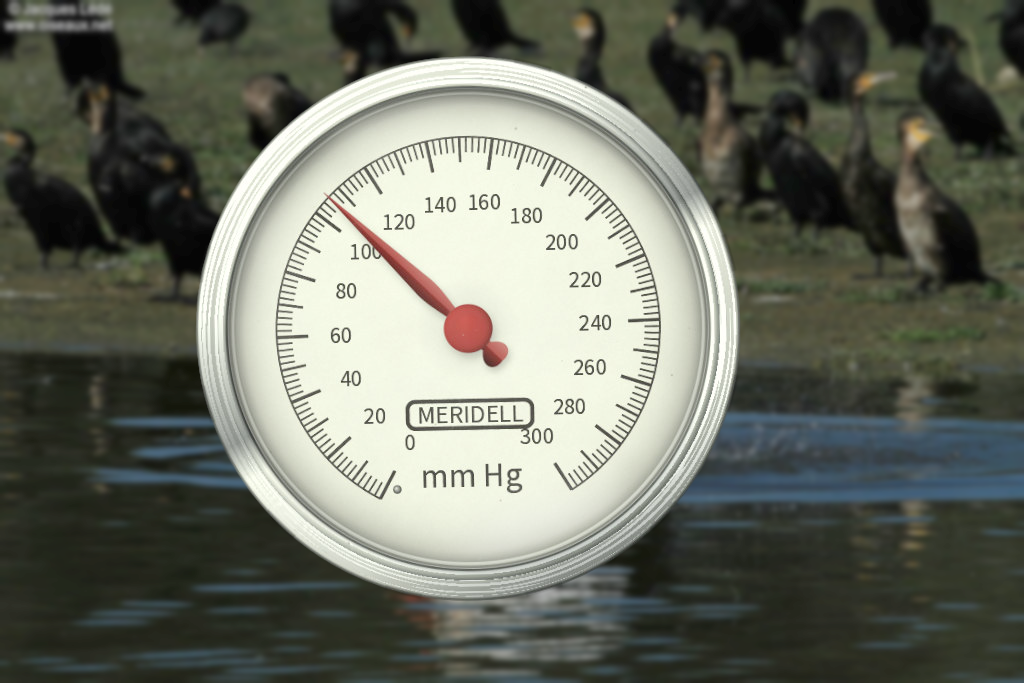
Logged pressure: 106 mmHg
